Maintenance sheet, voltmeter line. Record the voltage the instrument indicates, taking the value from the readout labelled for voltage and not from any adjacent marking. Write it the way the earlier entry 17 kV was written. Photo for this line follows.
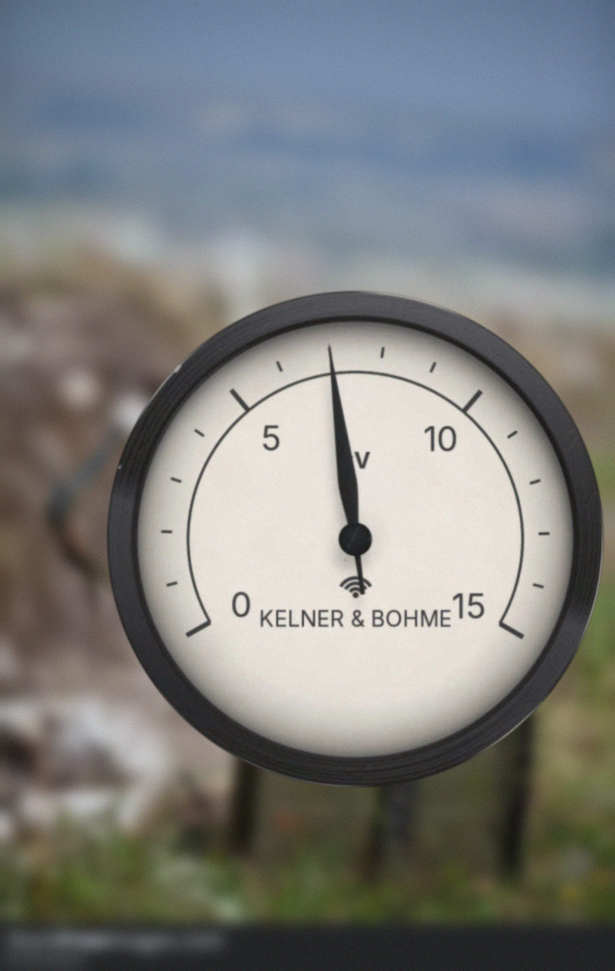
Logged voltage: 7 kV
